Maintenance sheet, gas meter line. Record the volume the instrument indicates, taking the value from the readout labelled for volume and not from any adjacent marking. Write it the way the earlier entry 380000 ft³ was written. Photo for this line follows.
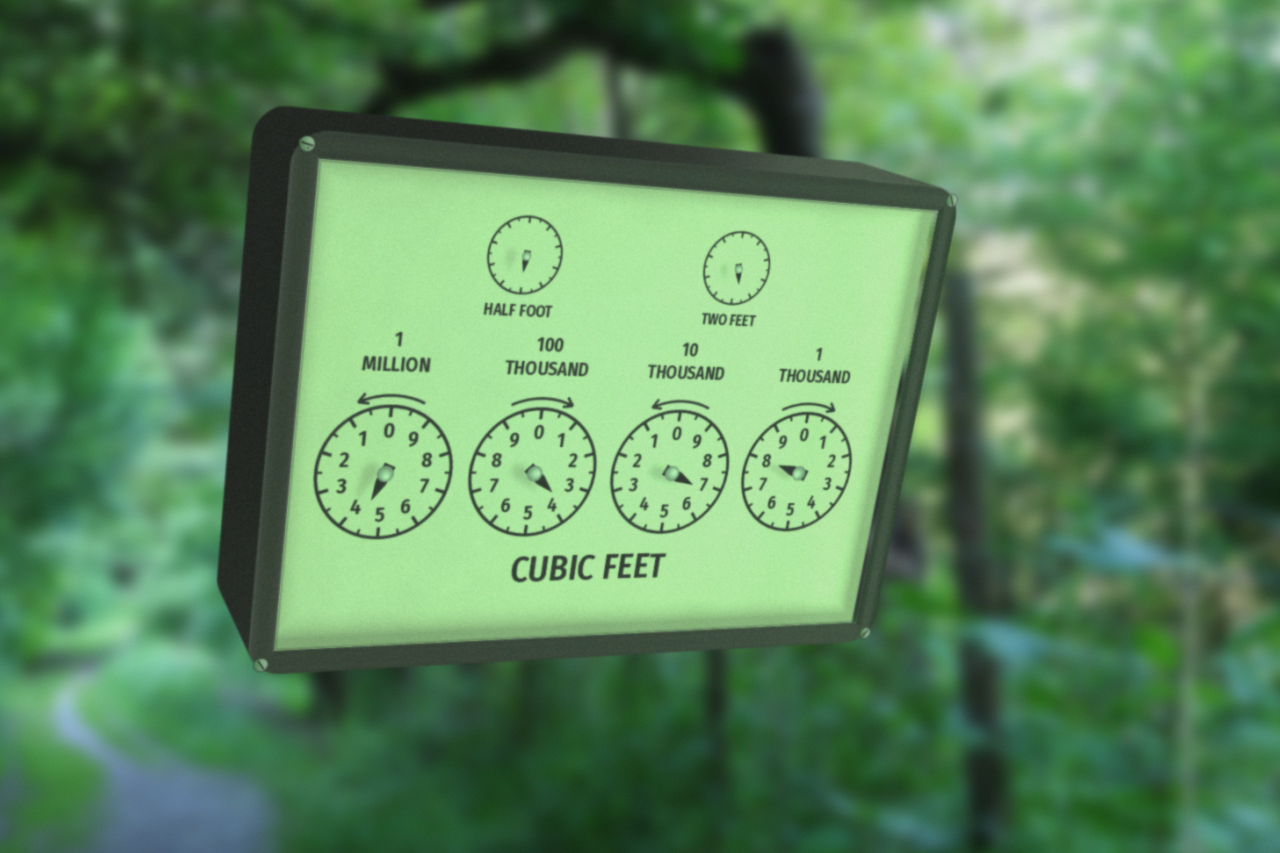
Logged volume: 436800 ft³
